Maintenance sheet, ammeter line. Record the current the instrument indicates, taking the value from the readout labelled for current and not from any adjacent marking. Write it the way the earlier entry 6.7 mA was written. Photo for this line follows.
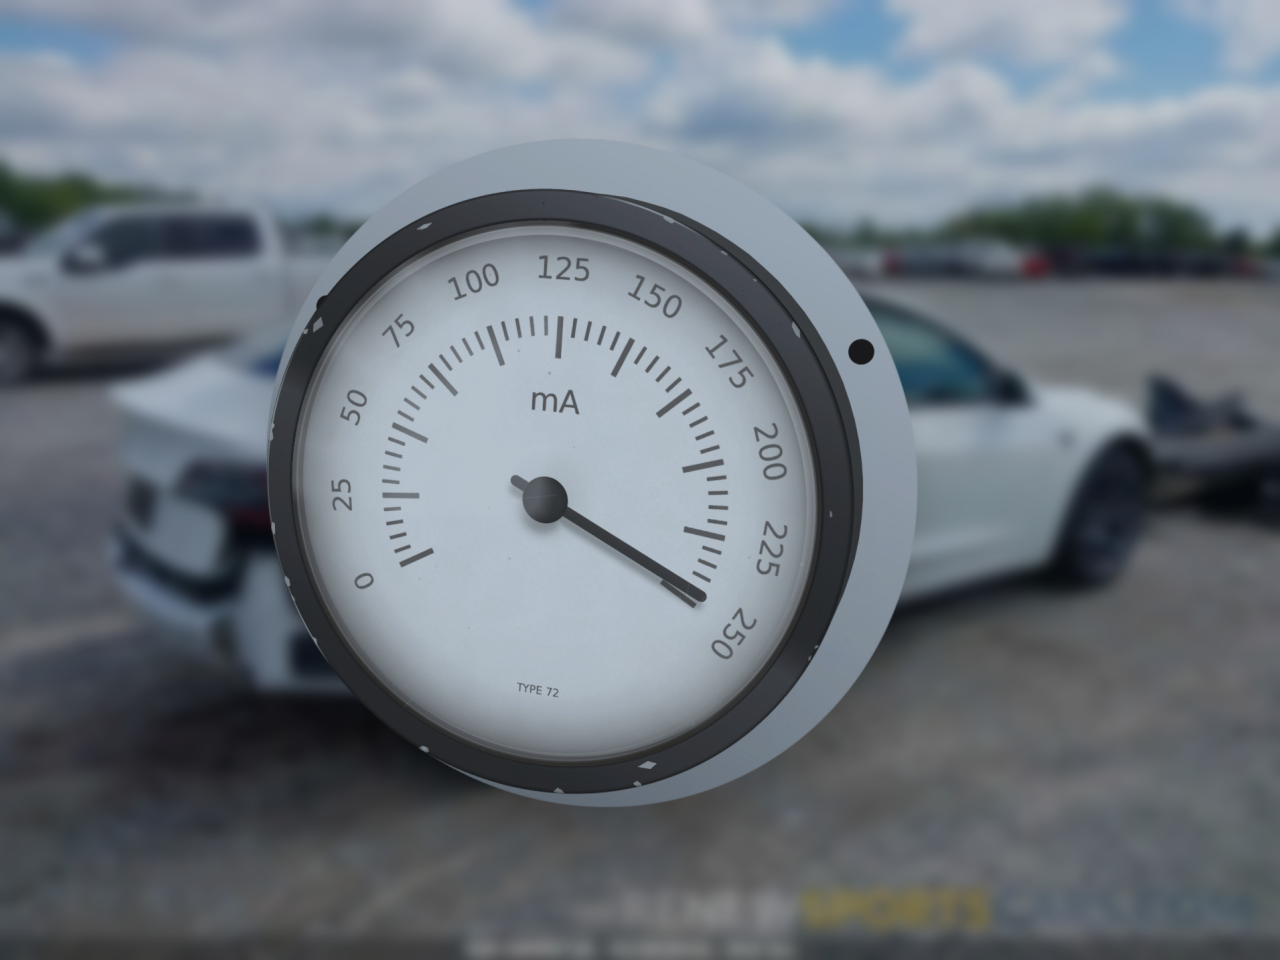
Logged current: 245 mA
